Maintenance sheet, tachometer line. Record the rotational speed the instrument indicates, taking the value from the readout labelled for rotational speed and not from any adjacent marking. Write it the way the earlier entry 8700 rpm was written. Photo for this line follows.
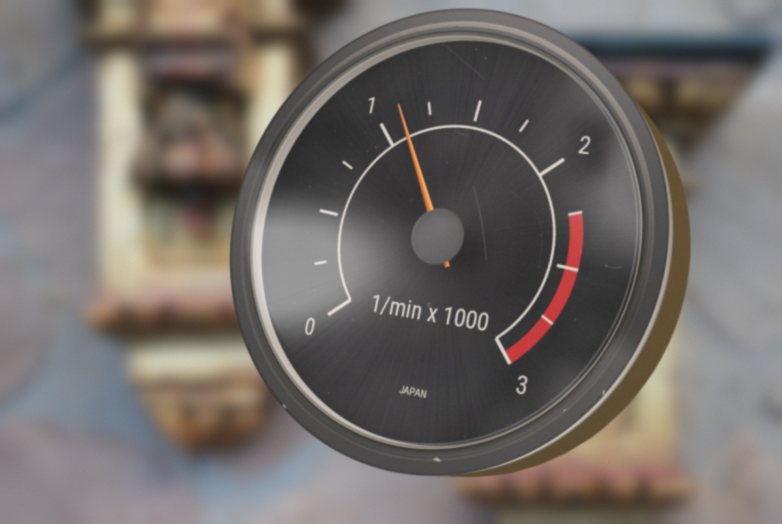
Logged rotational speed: 1125 rpm
